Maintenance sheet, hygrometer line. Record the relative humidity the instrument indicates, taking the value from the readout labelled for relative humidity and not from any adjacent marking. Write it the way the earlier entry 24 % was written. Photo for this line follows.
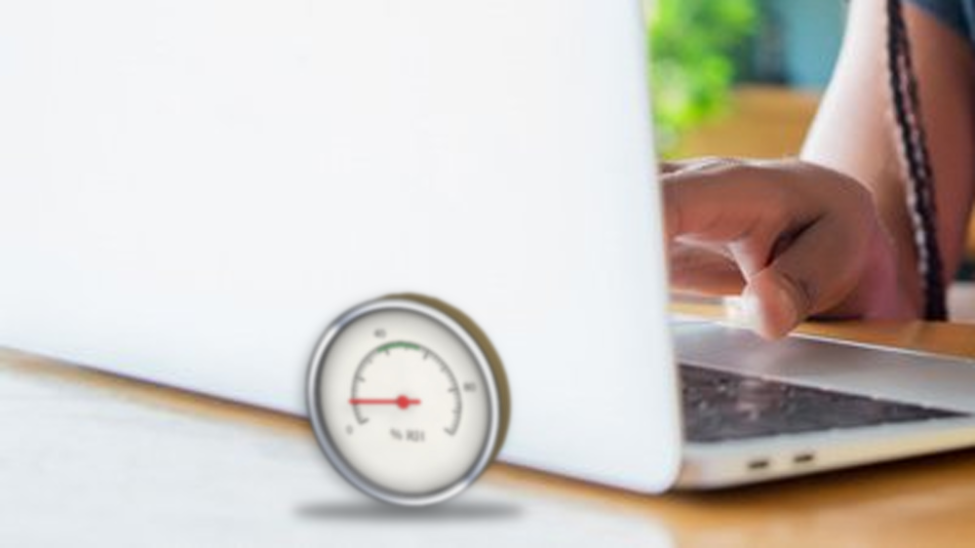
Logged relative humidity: 10 %
